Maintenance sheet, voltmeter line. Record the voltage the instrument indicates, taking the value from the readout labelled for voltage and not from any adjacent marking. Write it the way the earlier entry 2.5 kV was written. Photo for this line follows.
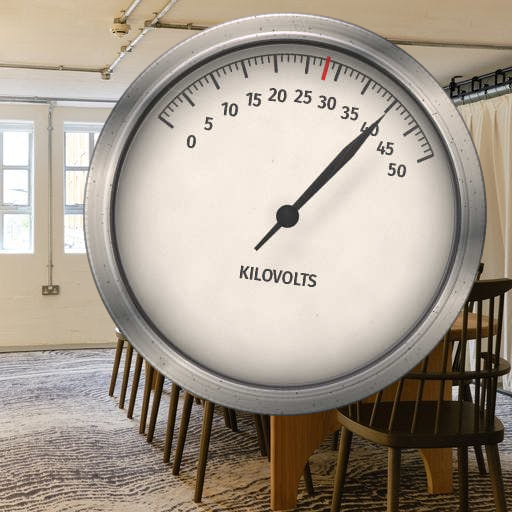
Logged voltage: 40 kV
